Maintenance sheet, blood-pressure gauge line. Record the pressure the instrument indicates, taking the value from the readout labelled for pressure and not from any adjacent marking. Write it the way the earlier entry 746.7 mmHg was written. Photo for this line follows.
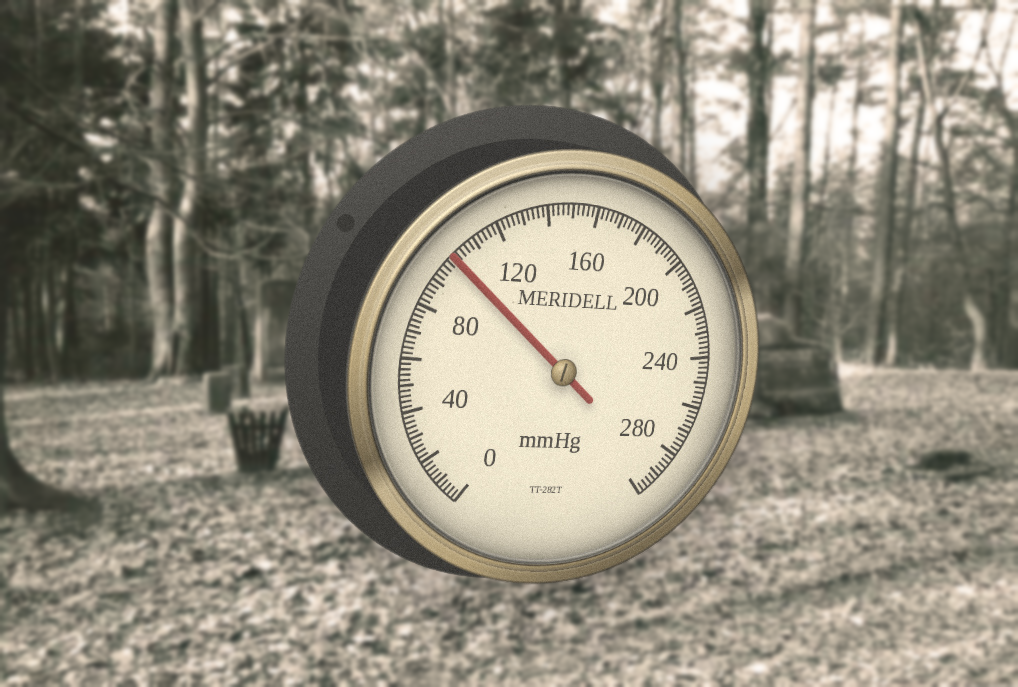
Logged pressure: 100 mmHg
